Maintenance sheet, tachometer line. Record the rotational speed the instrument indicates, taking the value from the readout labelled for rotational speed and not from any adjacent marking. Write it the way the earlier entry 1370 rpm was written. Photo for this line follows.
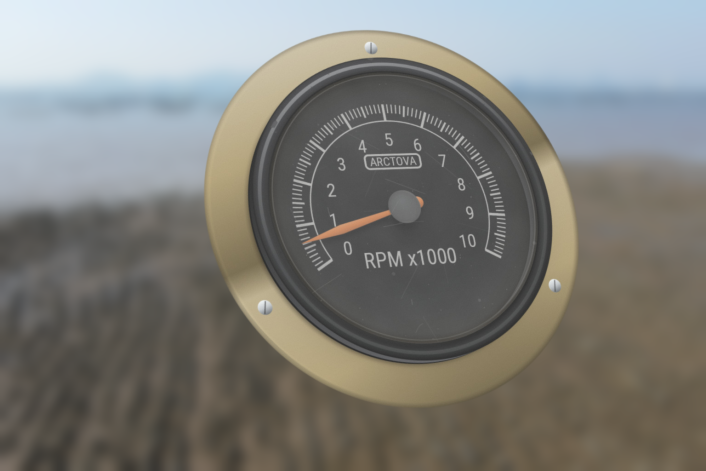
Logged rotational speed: 600 rpm
